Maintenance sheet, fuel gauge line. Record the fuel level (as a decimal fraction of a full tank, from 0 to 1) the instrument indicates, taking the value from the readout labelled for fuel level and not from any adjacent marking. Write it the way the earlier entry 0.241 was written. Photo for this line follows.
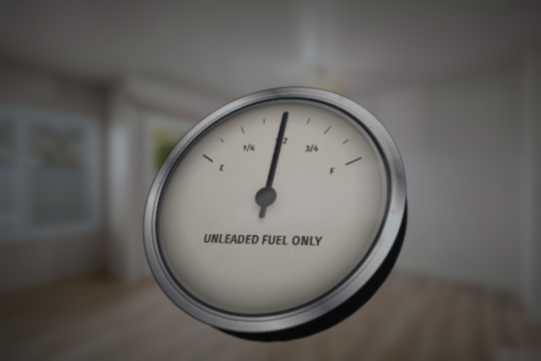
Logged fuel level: 0.5
